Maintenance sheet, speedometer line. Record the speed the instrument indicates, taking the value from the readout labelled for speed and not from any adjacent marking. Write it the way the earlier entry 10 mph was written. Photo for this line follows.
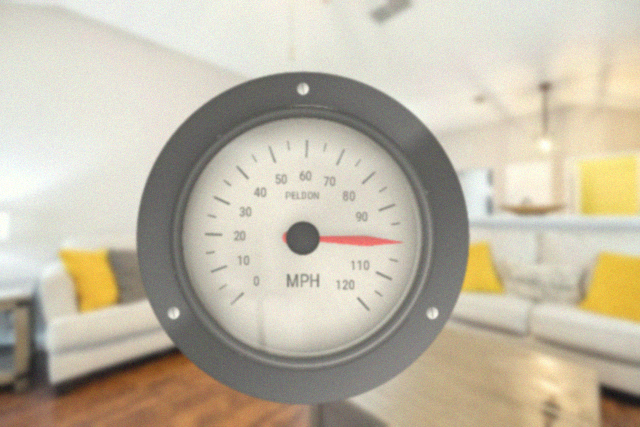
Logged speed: 100 mph
